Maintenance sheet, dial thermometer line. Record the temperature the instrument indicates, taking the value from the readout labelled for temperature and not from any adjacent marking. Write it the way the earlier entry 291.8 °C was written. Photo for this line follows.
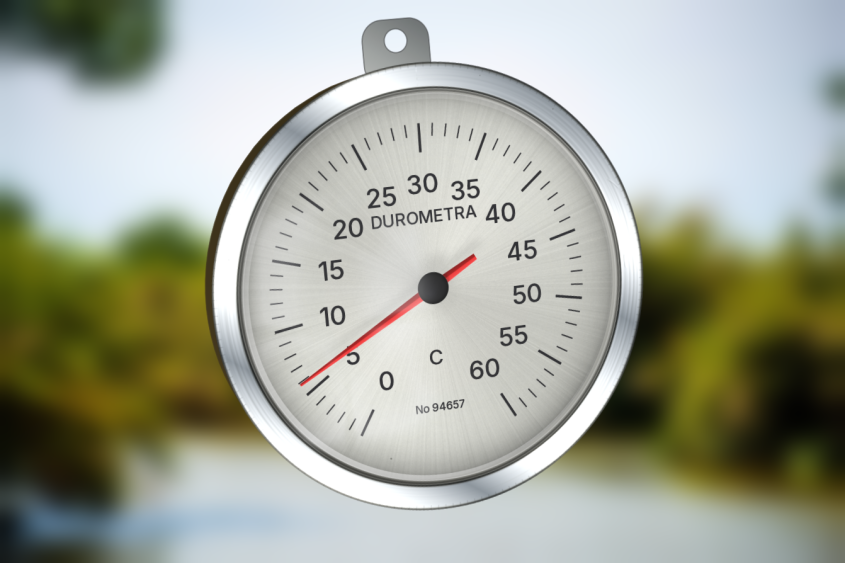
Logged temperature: 6 °C
